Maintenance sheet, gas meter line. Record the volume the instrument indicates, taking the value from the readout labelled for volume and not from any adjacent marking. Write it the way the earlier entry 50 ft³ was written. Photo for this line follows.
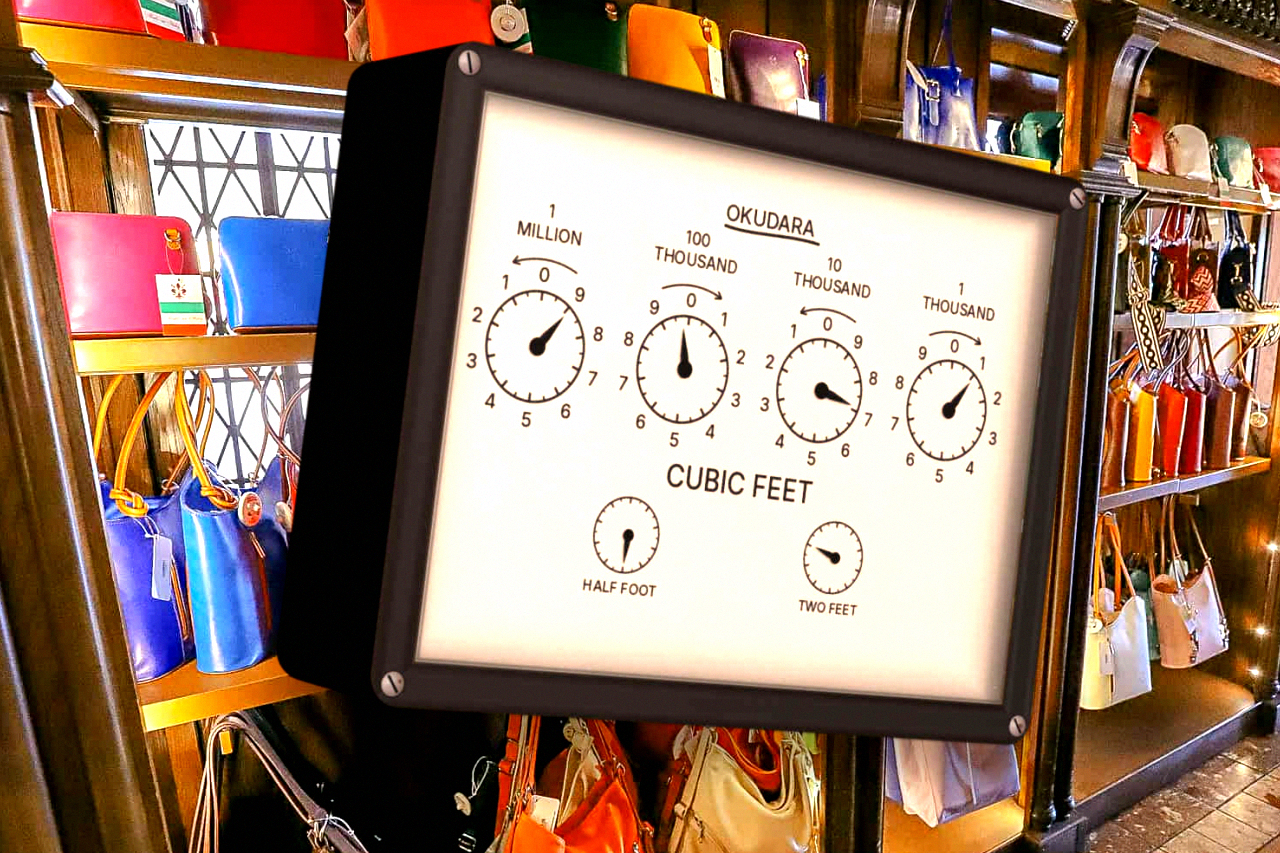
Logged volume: 897100 ft³
